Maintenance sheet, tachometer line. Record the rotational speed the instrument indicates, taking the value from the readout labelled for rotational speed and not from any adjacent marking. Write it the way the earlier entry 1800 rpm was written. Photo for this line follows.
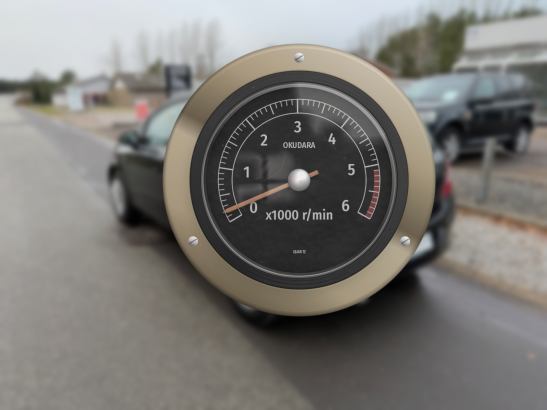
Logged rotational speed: 200 rpm
